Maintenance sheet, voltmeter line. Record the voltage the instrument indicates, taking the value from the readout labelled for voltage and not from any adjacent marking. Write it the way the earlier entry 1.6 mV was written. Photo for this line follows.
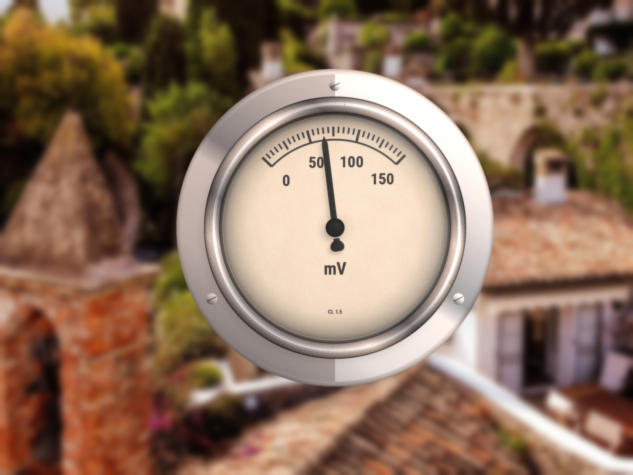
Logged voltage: 65 mV
